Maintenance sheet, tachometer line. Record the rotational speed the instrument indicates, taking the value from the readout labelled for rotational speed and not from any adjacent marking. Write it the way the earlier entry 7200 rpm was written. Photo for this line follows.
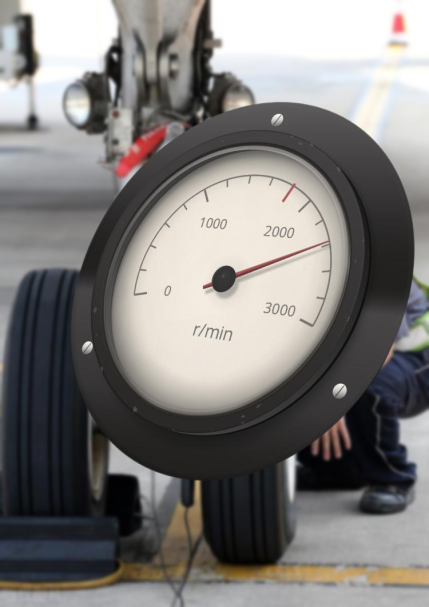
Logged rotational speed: 2400 rpm
